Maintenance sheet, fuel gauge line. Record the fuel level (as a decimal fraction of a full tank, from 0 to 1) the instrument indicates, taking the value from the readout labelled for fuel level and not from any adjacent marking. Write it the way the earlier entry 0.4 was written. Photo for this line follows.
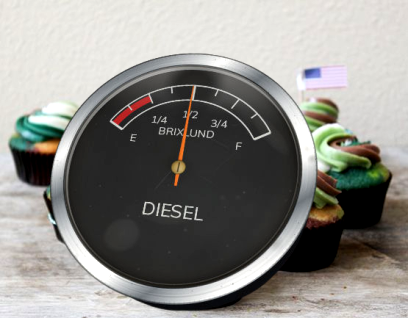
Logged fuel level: 0.5
